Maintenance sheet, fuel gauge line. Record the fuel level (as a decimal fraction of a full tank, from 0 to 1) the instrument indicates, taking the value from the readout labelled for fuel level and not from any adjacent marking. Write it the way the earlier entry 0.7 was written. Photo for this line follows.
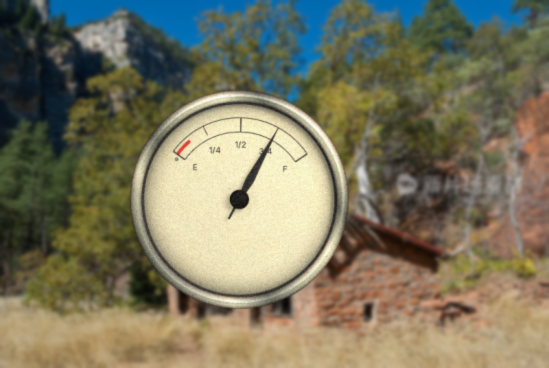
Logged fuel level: 0.75
